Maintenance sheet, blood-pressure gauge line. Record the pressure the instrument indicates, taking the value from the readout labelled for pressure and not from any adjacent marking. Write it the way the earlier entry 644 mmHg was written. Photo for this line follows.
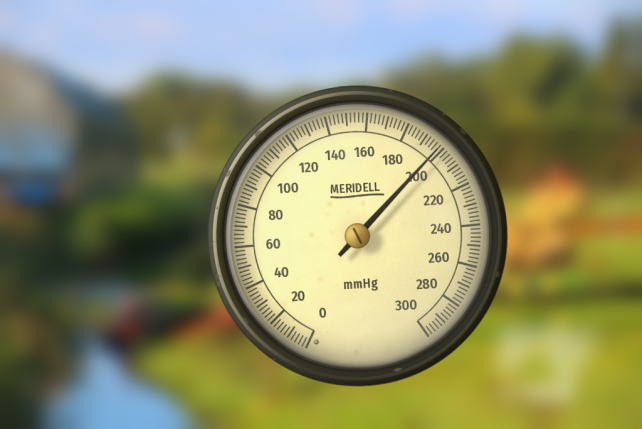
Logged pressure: 198 mmHg
